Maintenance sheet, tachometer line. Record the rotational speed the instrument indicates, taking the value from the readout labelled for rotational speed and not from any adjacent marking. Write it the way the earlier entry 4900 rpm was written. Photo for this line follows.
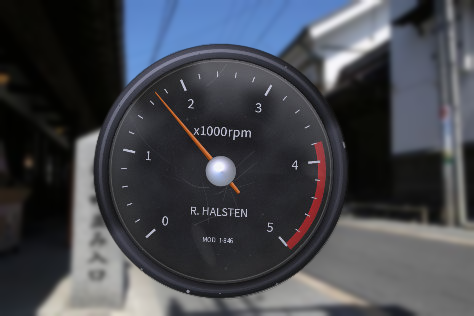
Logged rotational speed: 1700 rpm
